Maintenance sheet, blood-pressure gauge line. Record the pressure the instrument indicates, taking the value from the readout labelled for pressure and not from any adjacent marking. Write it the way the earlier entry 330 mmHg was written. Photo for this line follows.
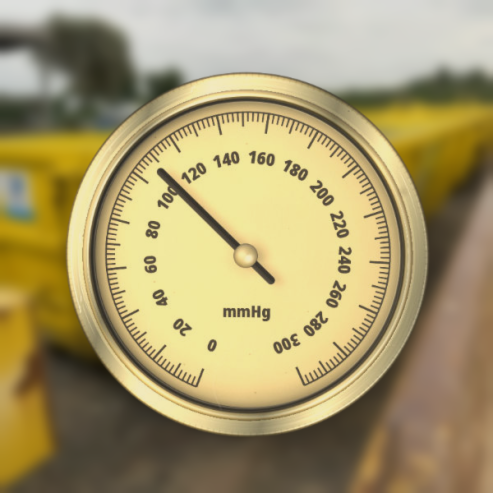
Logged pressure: 108 mmHg
